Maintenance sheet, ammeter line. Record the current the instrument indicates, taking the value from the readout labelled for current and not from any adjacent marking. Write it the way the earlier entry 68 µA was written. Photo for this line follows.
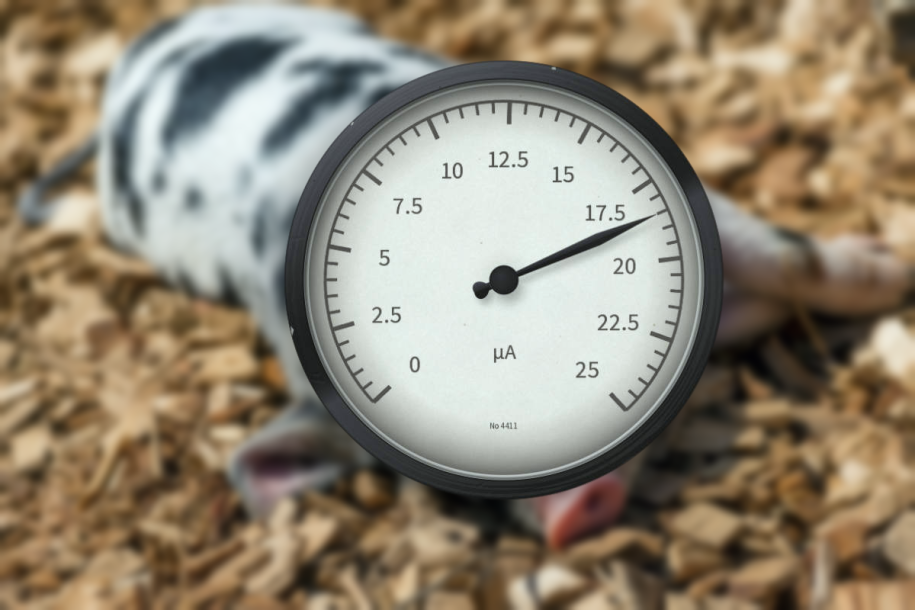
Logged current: 18.5 µA
